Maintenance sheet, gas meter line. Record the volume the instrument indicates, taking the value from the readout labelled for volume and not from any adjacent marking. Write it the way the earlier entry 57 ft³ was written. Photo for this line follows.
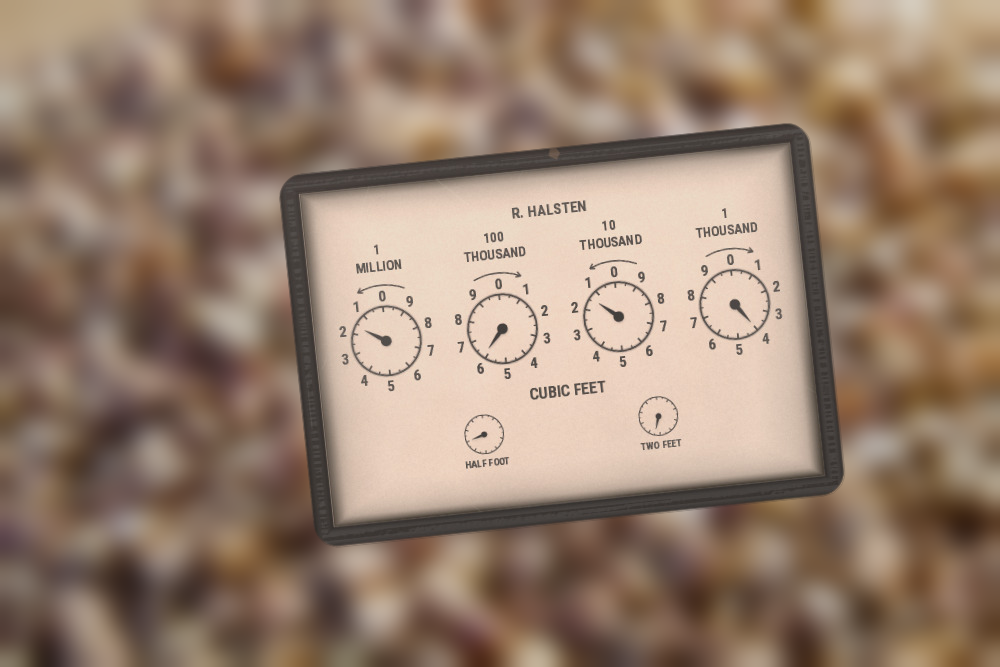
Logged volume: 161400 ft³
